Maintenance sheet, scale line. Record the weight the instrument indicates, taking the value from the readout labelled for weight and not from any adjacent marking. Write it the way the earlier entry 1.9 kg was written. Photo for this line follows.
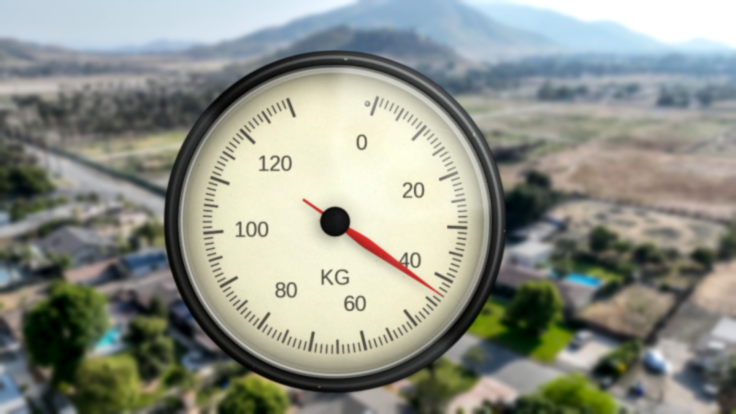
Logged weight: 43 kg
